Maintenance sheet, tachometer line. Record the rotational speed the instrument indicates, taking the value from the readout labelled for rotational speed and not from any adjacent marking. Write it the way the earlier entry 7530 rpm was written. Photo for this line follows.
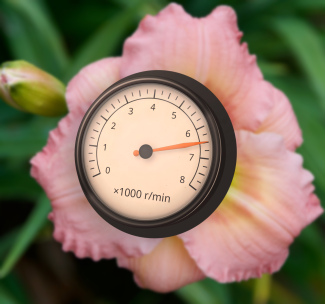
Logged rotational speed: 6500 rpm
